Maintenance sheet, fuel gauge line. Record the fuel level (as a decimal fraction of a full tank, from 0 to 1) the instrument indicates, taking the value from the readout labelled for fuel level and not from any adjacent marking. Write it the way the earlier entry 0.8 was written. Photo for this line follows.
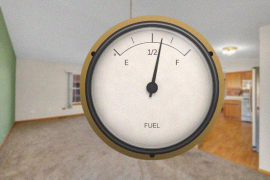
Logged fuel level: 0.625
